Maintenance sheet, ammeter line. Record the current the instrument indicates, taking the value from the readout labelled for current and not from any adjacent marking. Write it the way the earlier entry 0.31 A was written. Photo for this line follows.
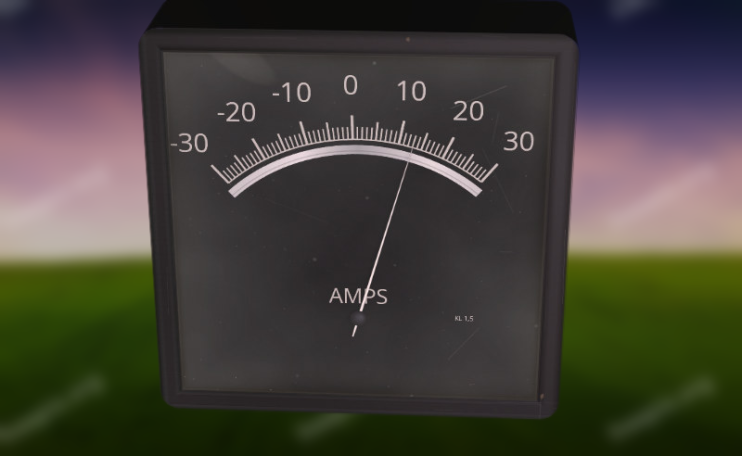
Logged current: 13 A
